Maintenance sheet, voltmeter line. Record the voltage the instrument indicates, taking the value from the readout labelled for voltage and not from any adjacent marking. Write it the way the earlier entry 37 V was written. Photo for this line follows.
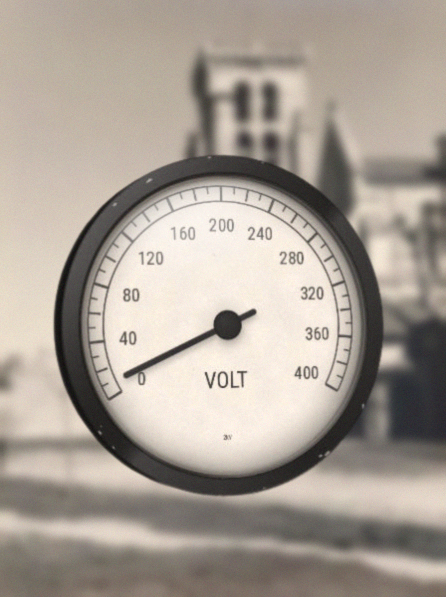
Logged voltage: 10 V
